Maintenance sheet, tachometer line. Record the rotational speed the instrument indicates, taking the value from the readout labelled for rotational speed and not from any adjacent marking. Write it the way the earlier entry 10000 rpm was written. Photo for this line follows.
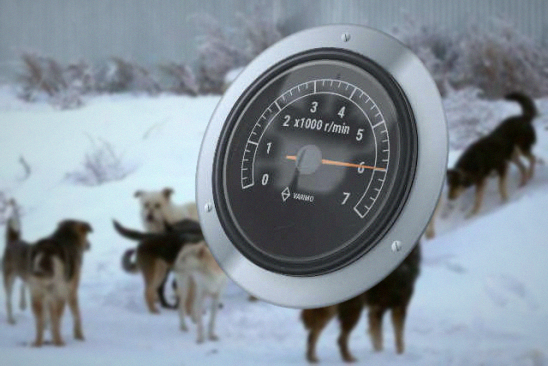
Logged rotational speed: 6000 rpm
